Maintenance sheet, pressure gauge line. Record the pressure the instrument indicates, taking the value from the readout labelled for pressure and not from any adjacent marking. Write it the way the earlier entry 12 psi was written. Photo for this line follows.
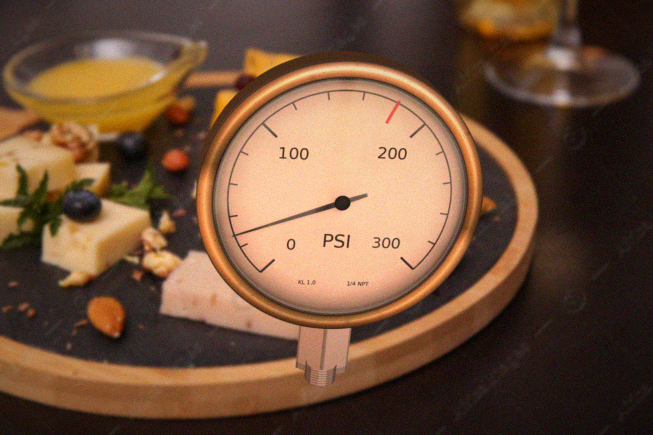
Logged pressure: 30 psi
